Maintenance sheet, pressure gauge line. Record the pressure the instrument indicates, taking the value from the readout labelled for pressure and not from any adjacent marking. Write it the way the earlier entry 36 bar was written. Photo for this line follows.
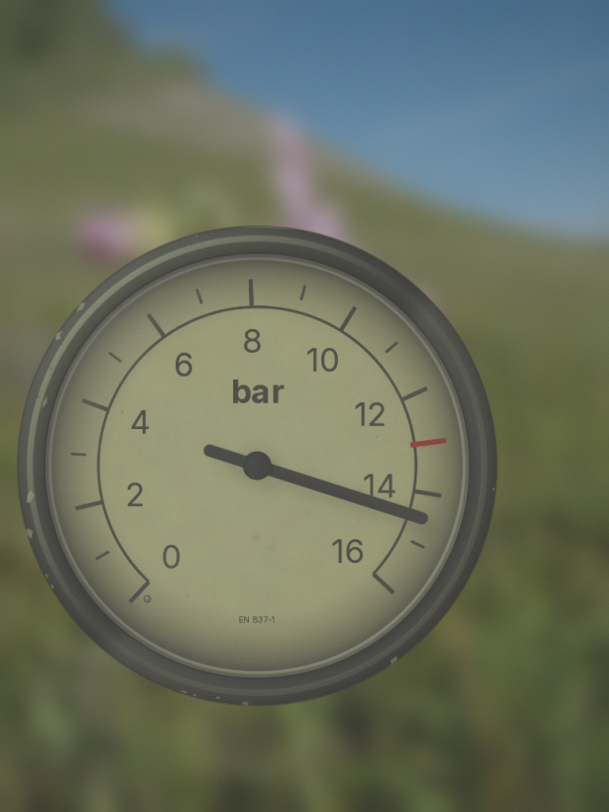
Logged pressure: 14.5 bar
